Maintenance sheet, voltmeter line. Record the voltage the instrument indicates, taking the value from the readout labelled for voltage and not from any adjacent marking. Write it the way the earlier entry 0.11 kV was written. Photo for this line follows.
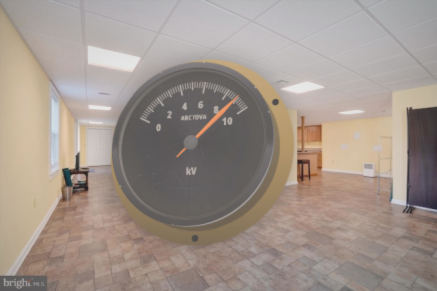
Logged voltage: 9 kV
